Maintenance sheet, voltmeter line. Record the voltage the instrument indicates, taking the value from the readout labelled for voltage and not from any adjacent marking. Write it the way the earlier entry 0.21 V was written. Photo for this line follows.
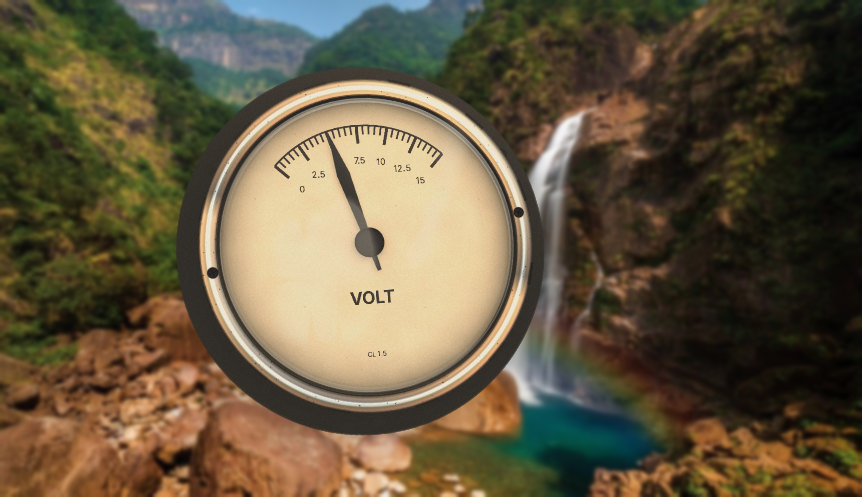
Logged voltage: 5 V
